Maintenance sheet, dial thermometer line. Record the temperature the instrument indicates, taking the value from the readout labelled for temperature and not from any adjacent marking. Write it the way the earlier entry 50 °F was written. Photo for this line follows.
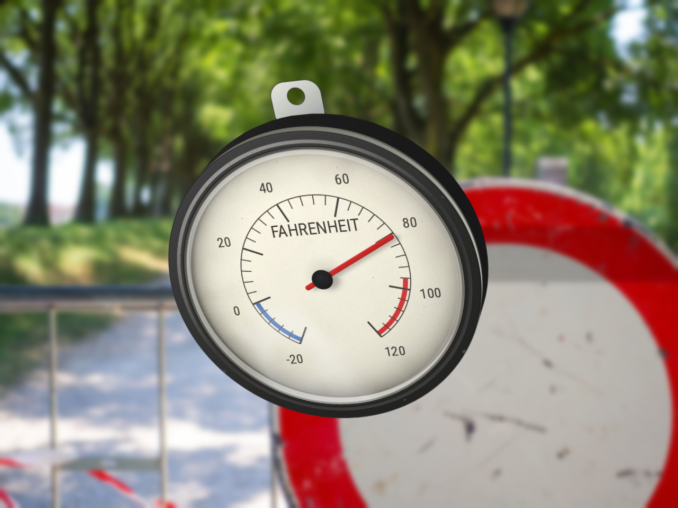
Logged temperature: 80 °F
